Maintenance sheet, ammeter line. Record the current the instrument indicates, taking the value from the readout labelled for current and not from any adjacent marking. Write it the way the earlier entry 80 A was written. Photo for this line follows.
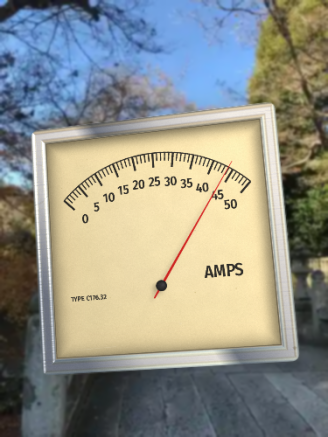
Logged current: 44 A
